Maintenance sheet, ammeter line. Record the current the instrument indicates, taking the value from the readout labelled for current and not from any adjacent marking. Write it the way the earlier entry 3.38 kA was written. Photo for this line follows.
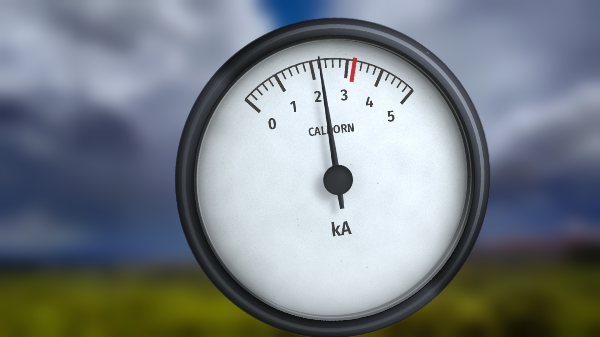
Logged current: 2.2 kA
